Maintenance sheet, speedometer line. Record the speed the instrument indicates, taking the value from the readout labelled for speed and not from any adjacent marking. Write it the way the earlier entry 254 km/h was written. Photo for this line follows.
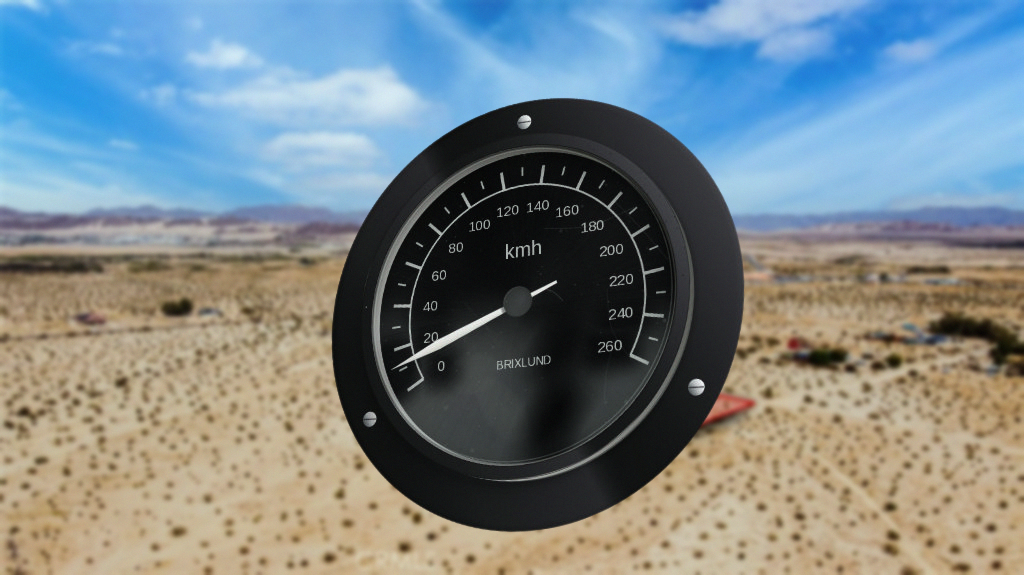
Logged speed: 10 km/h
